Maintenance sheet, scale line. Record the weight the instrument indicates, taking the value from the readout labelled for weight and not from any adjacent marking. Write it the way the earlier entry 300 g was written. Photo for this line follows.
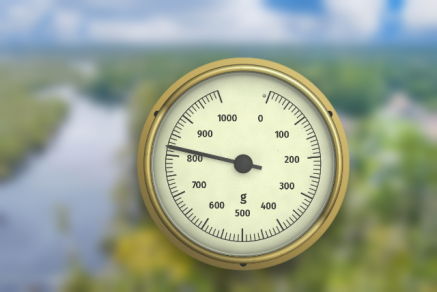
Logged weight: 820 g
